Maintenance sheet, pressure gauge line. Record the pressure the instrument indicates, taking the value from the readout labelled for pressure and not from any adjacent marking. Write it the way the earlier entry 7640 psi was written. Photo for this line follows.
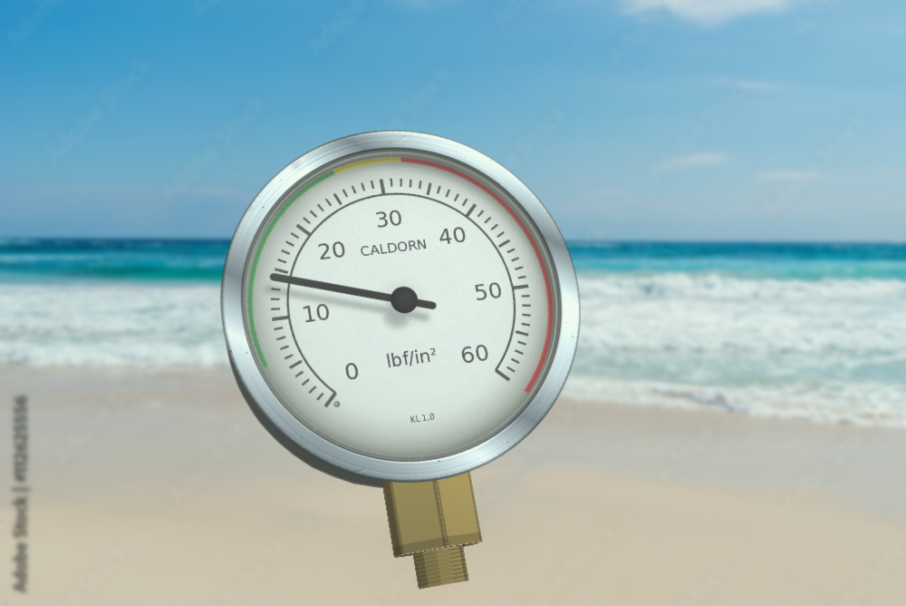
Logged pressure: 14 psi
